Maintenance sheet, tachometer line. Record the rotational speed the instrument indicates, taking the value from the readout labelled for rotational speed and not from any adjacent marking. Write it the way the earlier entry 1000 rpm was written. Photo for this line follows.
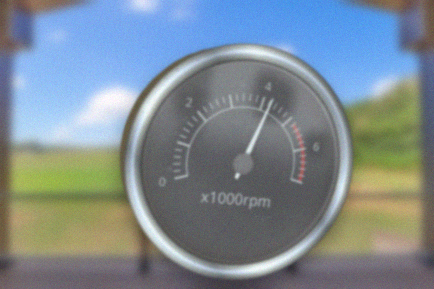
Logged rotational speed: 4200 rpm
